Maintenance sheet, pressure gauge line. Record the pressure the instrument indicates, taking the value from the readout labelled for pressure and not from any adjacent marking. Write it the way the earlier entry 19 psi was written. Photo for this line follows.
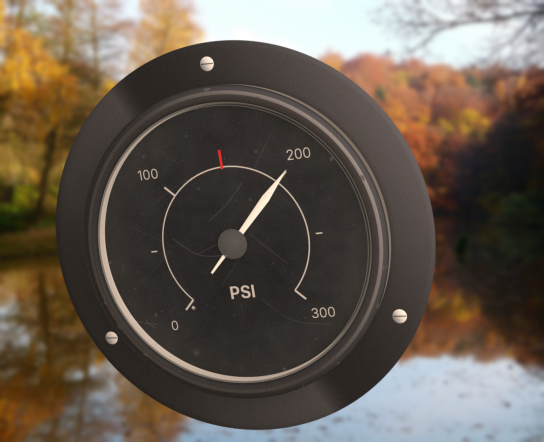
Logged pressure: 200 psi
